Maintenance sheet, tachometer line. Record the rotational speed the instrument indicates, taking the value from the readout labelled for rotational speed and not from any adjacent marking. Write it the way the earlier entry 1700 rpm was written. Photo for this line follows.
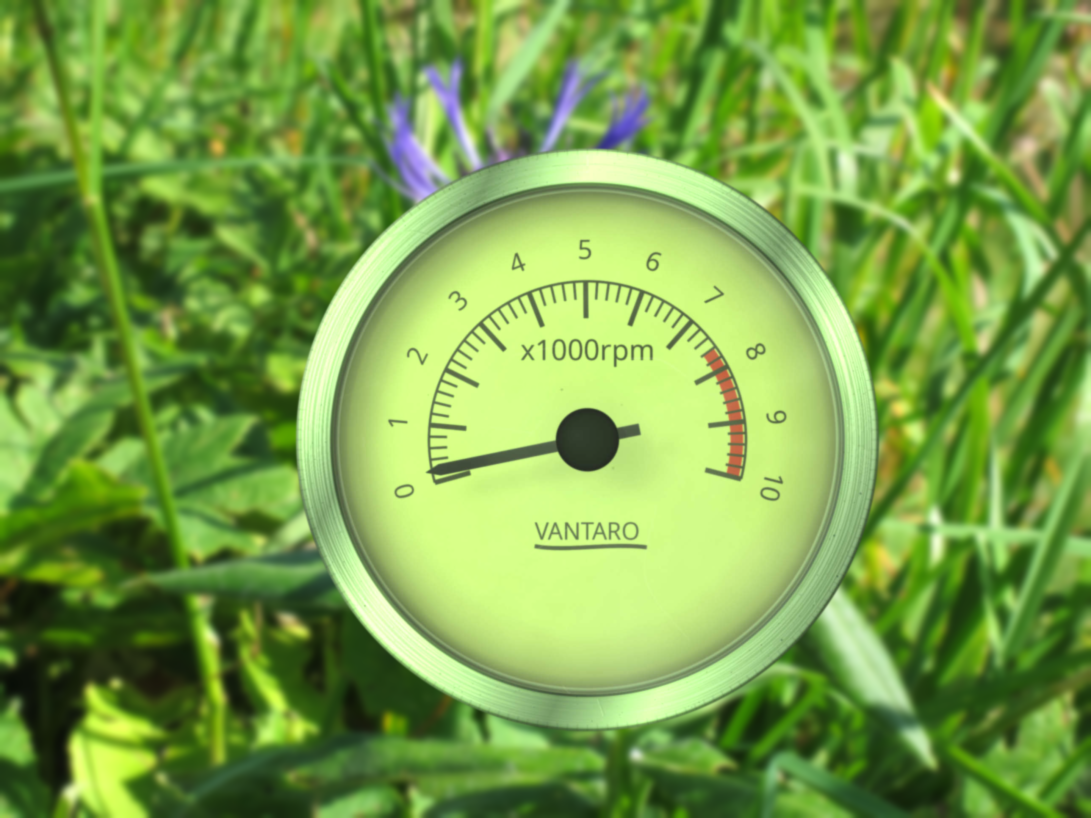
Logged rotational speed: 200 rpm
